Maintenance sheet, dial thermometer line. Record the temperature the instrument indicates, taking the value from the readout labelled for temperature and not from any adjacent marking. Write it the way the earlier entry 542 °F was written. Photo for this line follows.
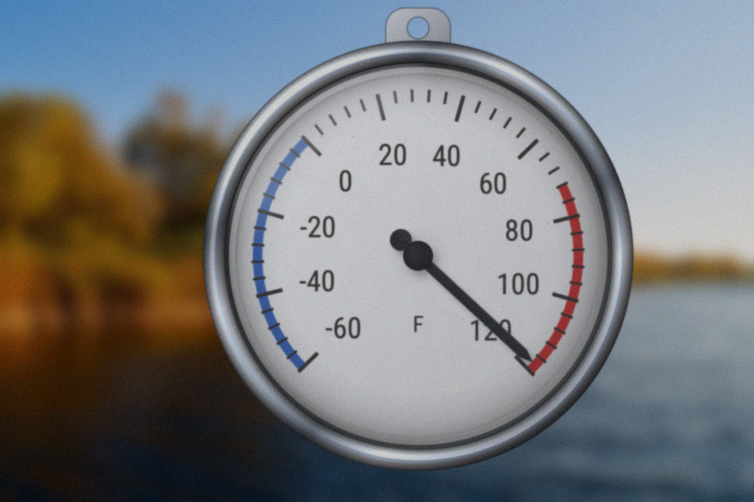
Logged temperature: 118 °F
